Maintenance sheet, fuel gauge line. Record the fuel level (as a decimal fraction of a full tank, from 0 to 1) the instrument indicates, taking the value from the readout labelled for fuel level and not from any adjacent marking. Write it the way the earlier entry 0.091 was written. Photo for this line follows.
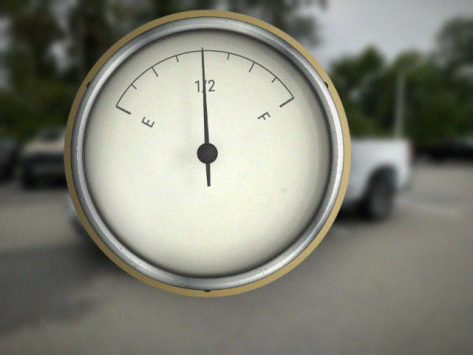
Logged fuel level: 0.5
